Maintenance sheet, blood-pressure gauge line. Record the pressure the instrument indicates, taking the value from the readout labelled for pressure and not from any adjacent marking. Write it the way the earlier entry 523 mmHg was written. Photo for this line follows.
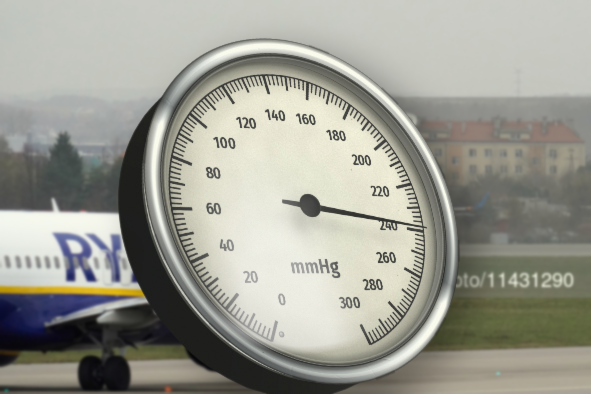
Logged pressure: 240 mmHg
